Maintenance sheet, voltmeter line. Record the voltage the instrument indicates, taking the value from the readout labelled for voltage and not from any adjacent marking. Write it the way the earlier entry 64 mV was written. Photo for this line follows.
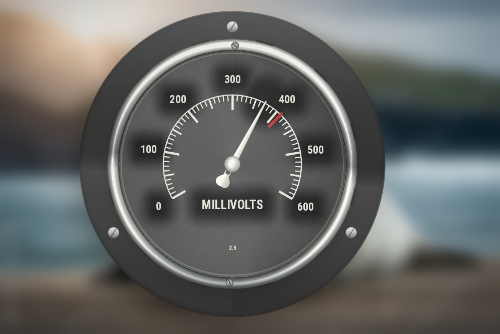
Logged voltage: 370 mV
